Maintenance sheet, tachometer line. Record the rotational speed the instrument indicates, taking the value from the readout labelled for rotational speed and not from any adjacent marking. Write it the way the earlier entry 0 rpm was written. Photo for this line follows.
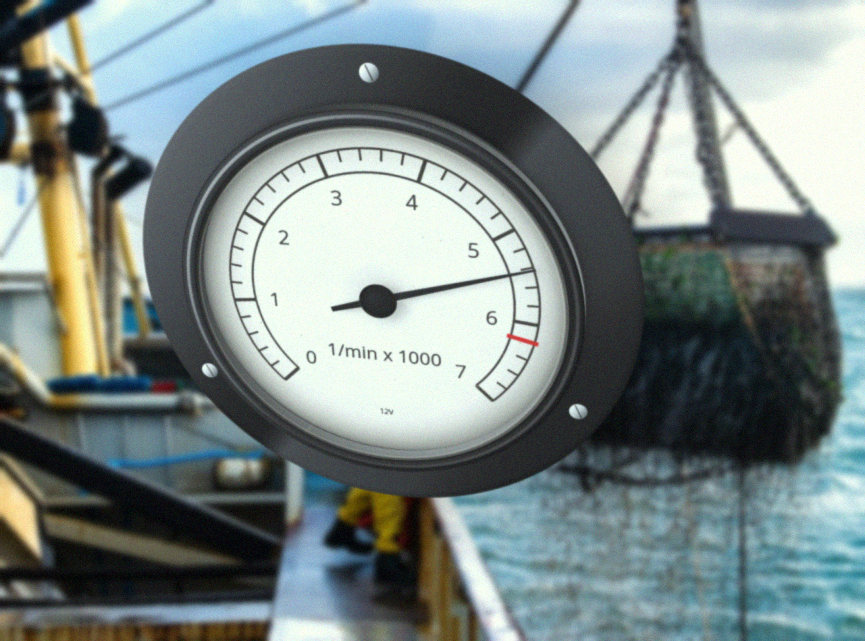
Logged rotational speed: 5400 rpm
